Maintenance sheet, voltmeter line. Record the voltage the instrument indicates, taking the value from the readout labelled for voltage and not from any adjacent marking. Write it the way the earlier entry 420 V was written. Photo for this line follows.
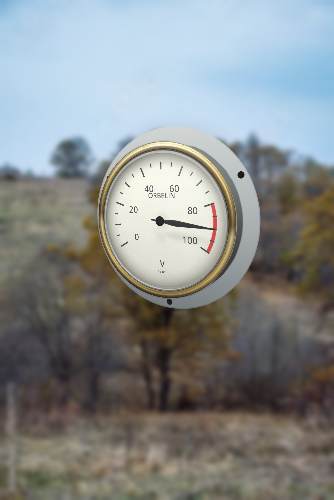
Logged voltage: 90 V
